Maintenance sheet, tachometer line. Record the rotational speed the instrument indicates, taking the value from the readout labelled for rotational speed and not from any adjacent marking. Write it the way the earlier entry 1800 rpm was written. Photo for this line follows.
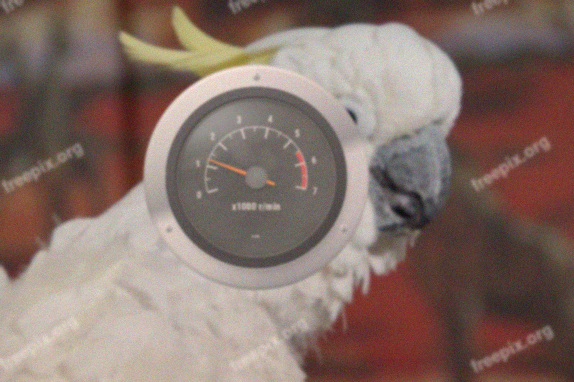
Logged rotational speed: 1250 rpm
